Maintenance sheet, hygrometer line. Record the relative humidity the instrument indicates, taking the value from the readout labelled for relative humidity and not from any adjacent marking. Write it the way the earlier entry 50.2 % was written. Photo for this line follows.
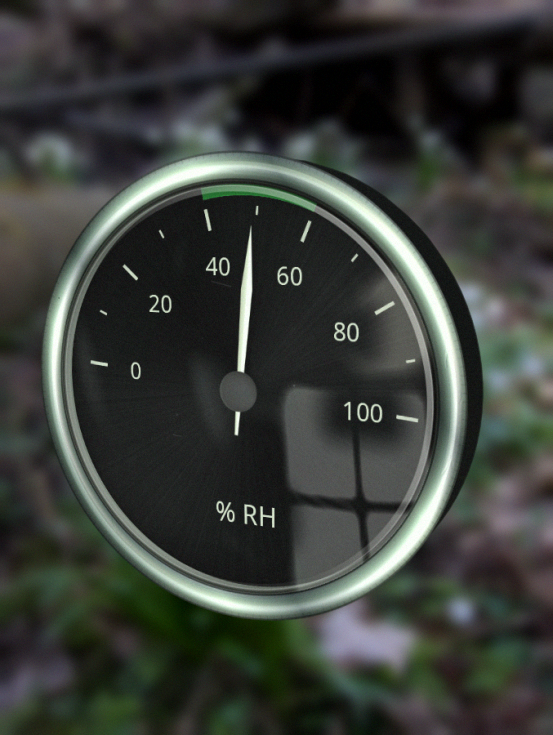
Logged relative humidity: 50 %
